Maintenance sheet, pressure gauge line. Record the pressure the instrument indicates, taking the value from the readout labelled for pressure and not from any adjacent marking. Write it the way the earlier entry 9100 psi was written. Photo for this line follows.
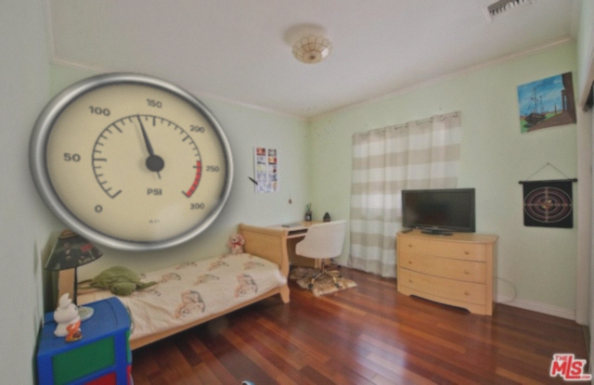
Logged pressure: 130 psi
